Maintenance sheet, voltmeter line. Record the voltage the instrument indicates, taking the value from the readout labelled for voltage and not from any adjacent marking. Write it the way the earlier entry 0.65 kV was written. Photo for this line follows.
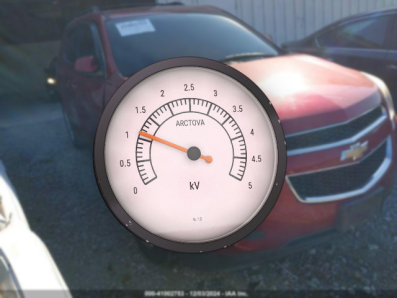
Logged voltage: 1.1 kV
